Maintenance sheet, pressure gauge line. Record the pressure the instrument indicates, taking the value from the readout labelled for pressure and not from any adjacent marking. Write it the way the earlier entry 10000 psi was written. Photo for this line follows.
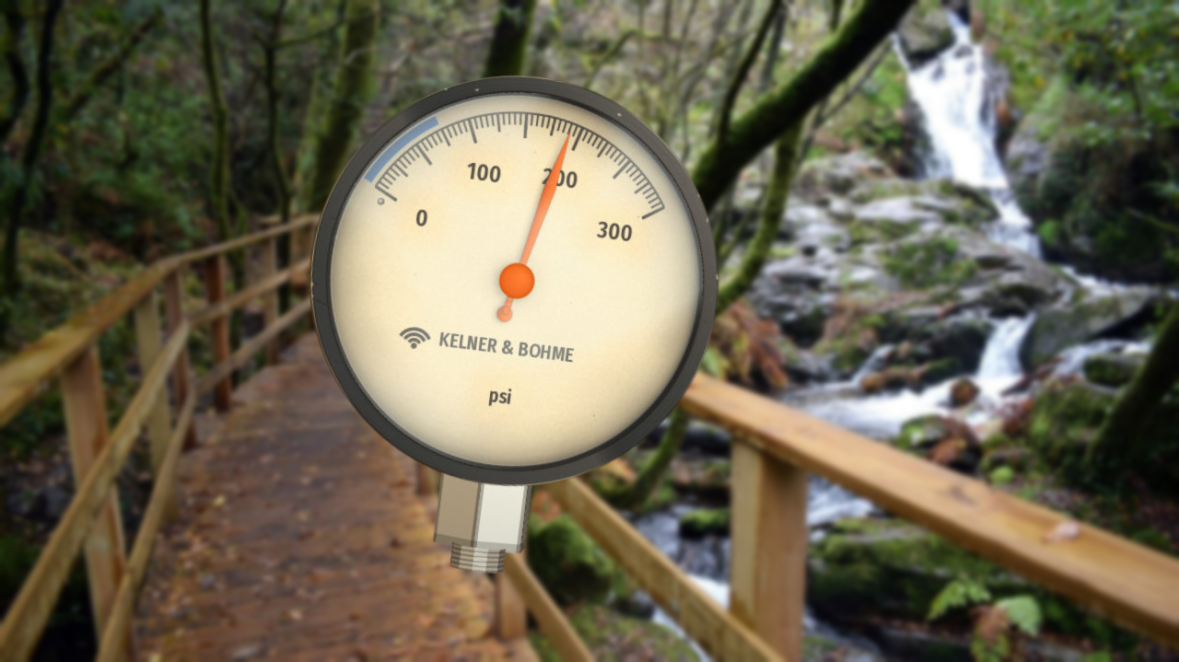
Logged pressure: 190 psi
